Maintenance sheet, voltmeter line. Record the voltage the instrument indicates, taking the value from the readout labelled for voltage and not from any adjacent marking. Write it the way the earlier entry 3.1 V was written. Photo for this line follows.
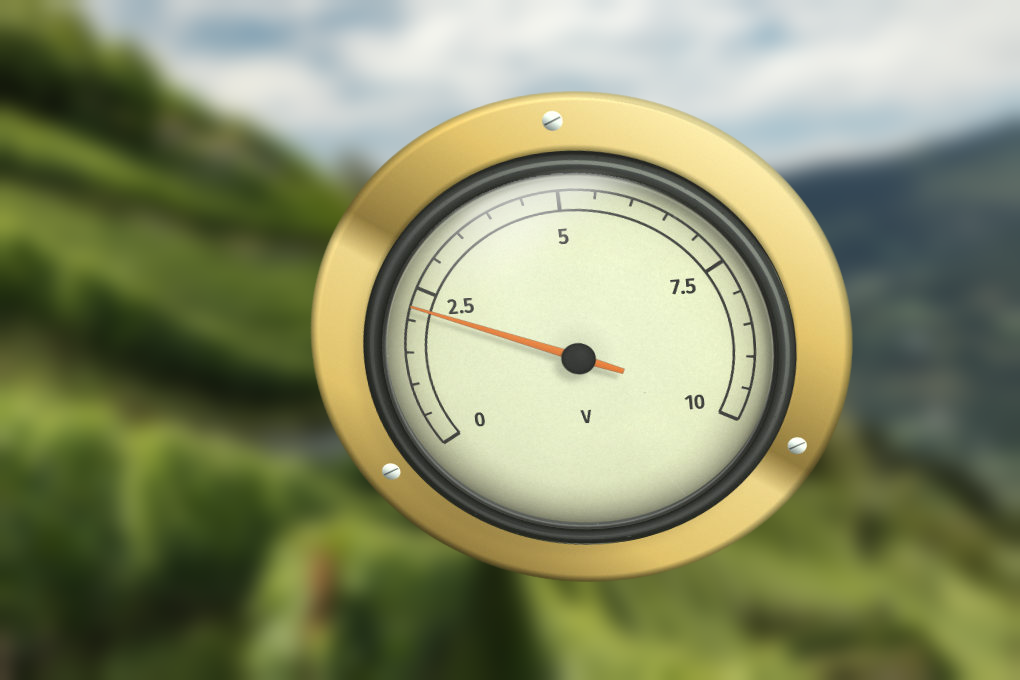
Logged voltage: 2.25 V
